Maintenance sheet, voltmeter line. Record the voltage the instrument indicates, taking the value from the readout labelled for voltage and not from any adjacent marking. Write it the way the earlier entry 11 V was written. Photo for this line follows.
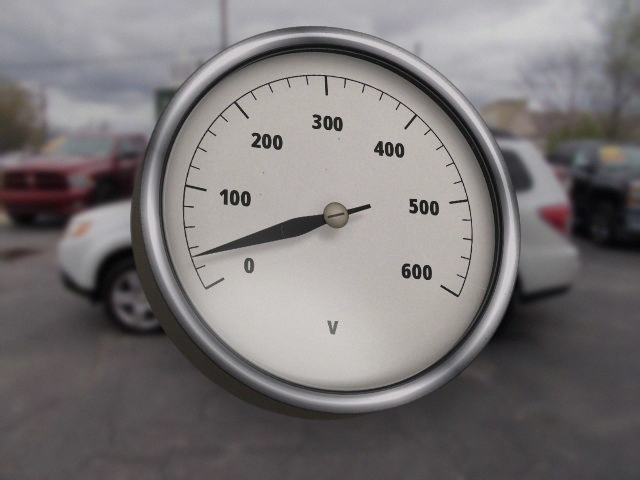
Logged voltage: 30 V
